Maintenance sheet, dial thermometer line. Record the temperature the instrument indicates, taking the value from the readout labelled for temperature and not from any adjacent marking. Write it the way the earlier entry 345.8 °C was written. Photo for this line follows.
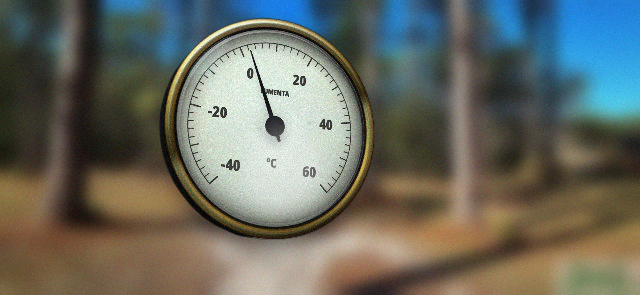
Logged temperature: 2 °C
